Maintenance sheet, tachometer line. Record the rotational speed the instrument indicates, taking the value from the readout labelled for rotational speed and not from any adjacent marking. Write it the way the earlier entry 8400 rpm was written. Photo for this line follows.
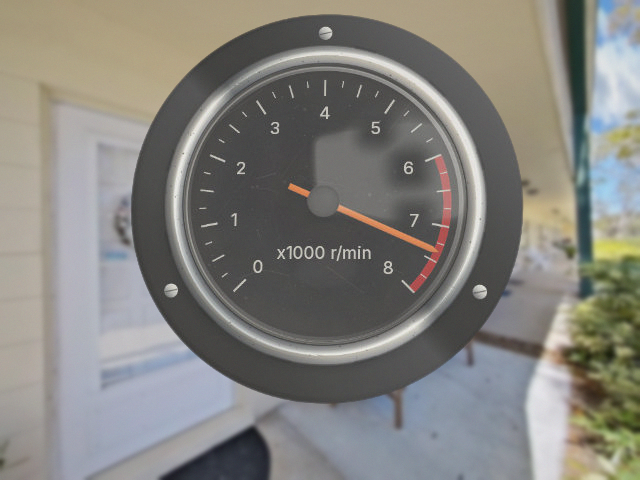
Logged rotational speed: 7375 rpm
